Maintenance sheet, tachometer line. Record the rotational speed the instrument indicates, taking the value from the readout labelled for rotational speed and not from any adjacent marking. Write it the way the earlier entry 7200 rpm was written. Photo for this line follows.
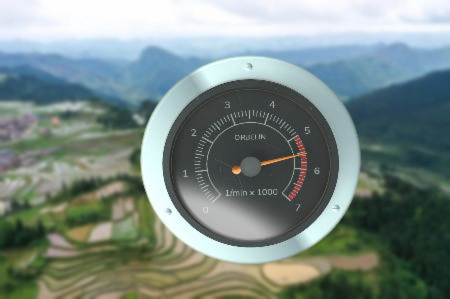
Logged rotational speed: 5500 rpm
